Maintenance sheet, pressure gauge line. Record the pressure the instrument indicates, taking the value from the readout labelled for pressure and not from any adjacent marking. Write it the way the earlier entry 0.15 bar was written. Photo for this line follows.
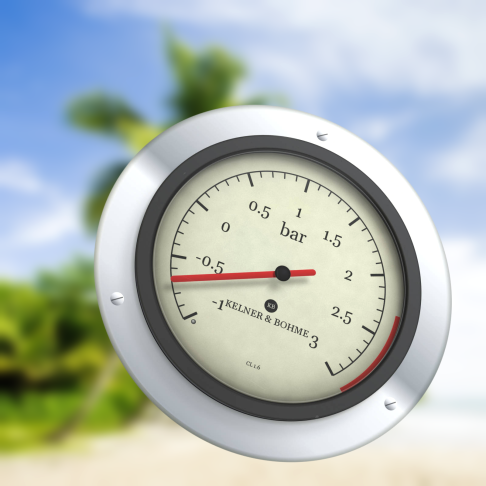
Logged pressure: -0.7 bar
